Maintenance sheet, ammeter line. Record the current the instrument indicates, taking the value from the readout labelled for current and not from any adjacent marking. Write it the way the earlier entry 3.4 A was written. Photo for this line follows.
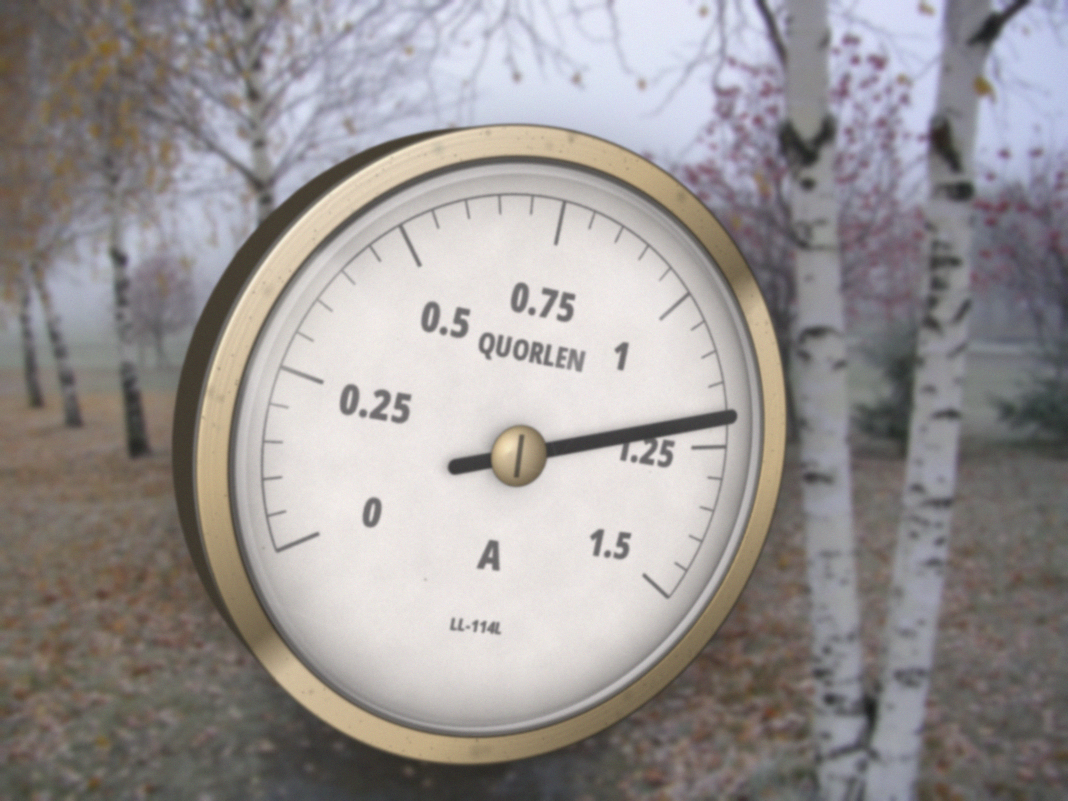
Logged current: 1.2 A
